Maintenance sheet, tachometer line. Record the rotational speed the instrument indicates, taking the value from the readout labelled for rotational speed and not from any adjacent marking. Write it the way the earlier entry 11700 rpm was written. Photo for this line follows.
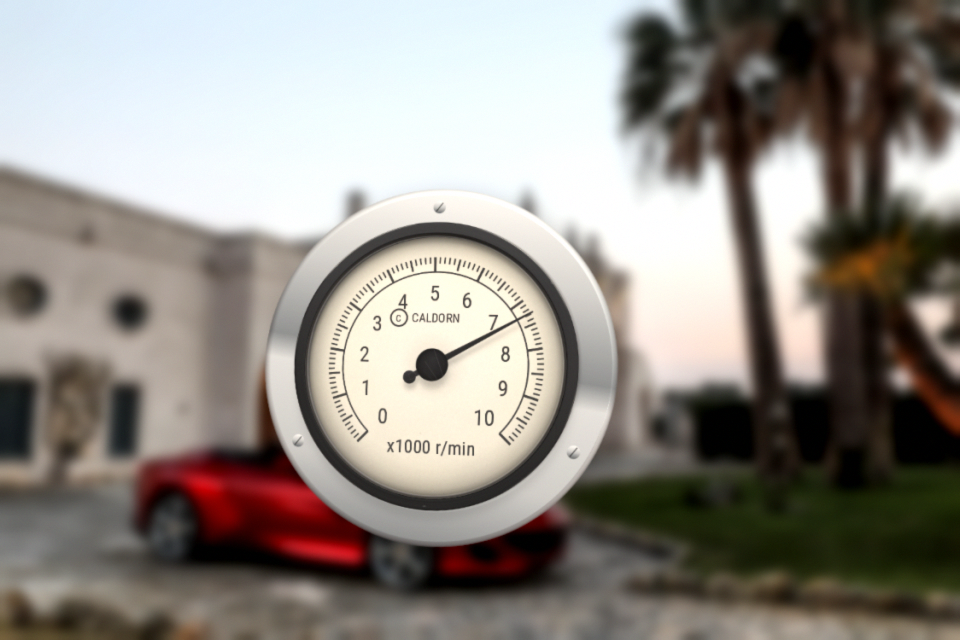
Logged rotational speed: 7300 rpm
